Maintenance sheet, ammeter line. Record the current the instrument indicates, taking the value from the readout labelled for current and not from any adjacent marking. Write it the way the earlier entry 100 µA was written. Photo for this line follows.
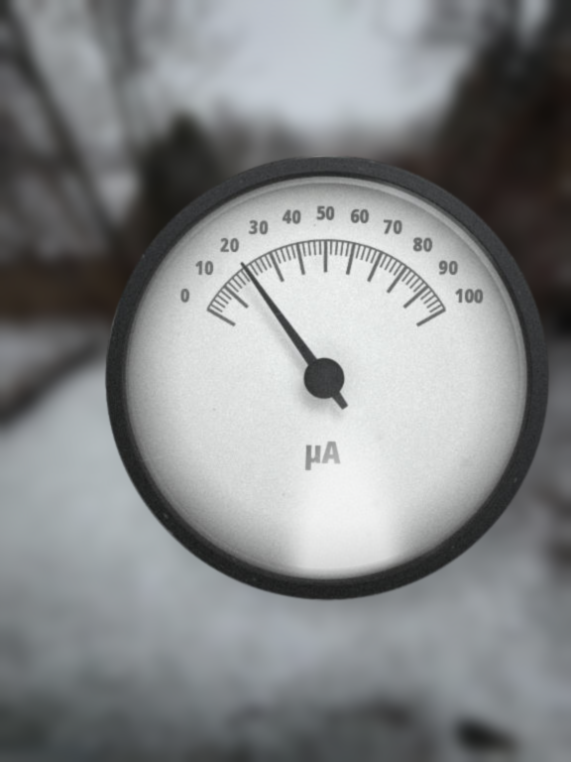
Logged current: 20 µA
